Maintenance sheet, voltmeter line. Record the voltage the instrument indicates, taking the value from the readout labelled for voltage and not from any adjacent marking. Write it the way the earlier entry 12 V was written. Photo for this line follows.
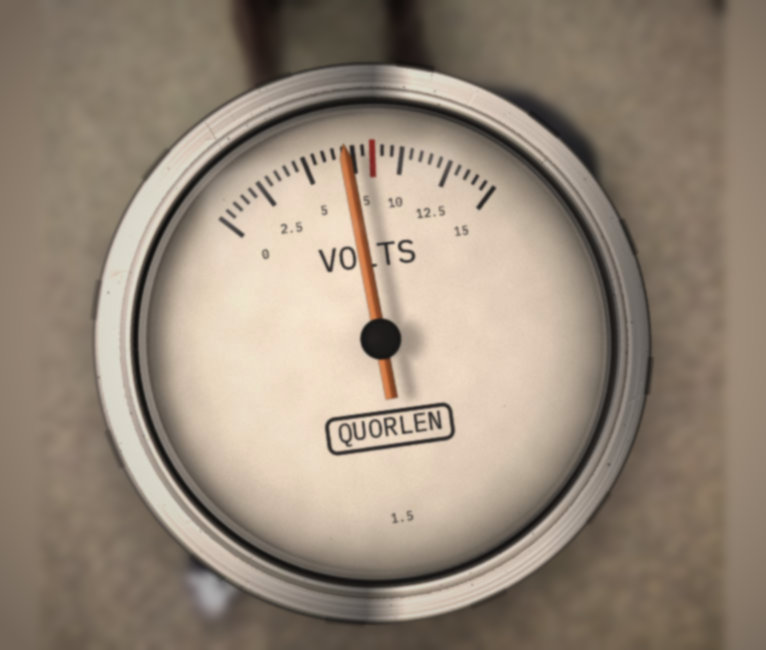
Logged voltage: 7 V
